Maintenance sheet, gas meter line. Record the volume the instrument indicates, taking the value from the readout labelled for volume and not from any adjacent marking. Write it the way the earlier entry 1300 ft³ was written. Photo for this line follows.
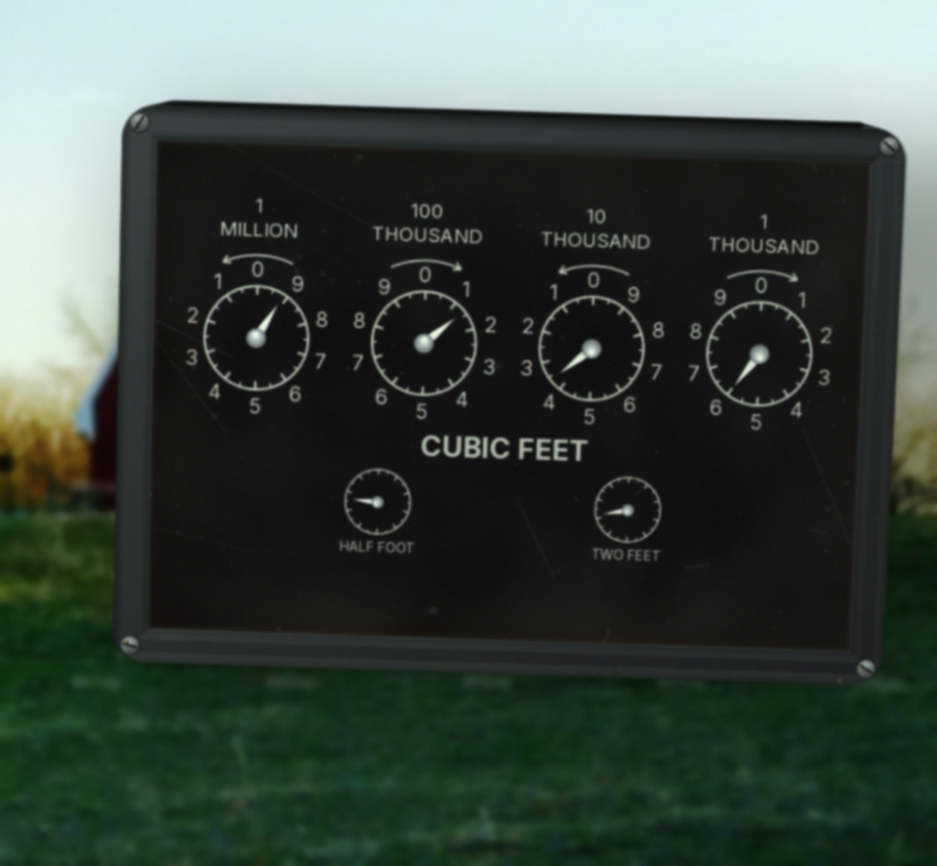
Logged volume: 913600 ft³
